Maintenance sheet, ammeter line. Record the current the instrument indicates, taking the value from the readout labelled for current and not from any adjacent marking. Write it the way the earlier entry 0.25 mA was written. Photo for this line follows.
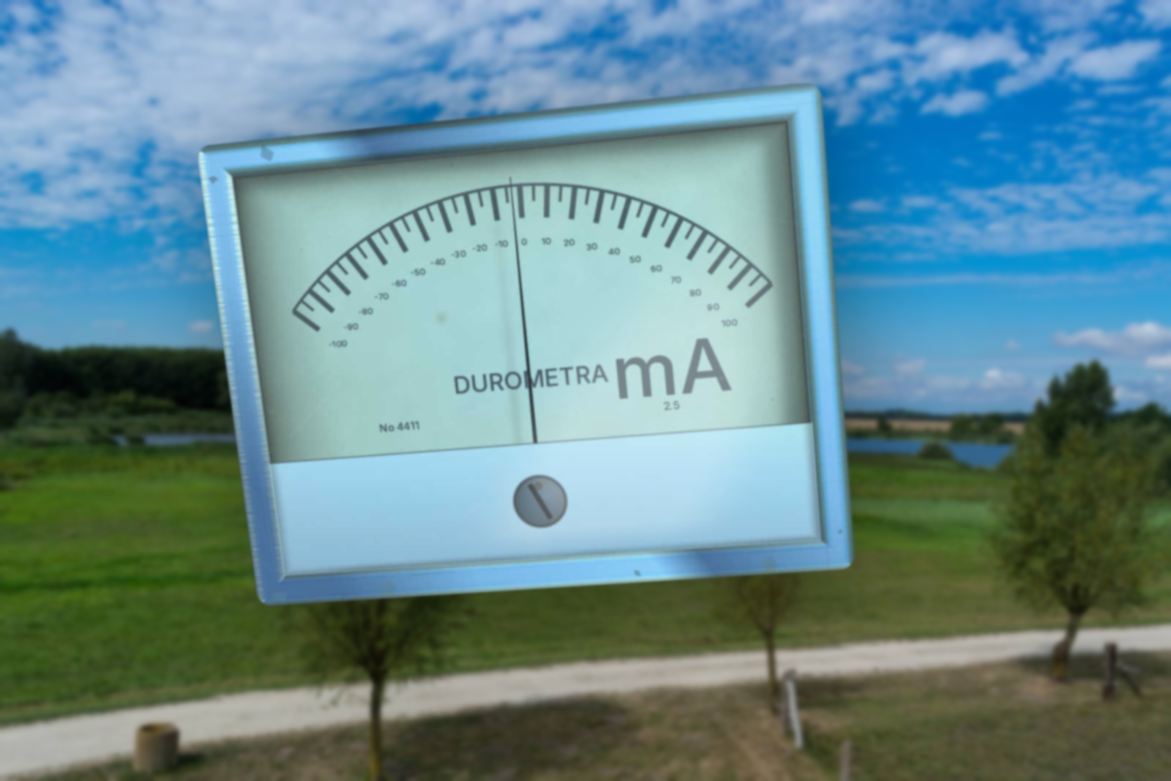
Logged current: -2.5 mA
